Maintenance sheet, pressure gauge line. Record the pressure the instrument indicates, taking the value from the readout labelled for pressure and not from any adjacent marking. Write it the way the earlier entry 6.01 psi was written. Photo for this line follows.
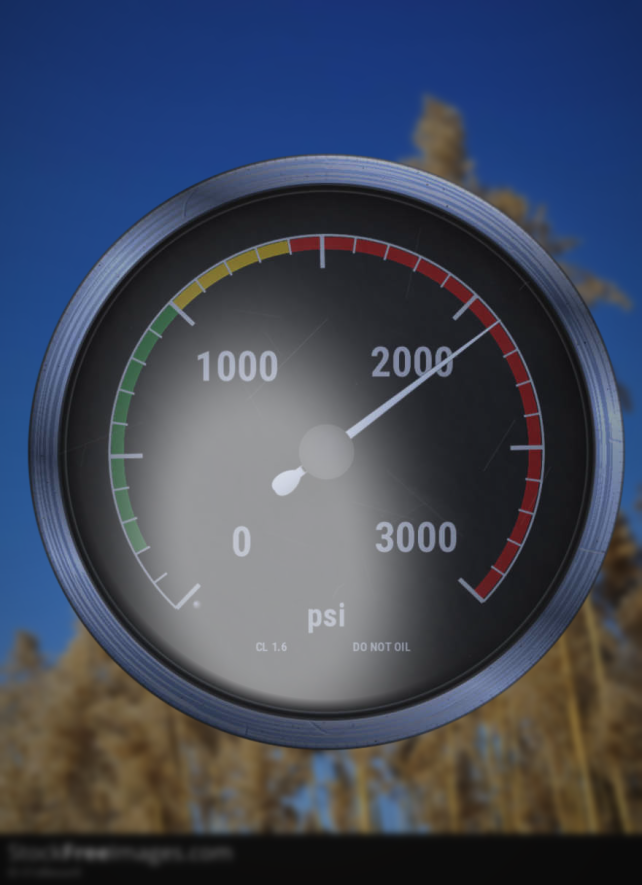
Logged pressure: 2100 psi
